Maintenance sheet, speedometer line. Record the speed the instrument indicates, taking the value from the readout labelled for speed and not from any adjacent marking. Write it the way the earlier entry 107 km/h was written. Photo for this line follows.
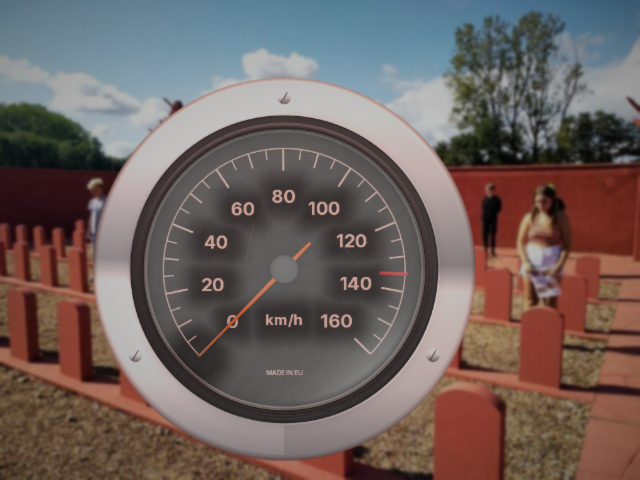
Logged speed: 0 km/h
